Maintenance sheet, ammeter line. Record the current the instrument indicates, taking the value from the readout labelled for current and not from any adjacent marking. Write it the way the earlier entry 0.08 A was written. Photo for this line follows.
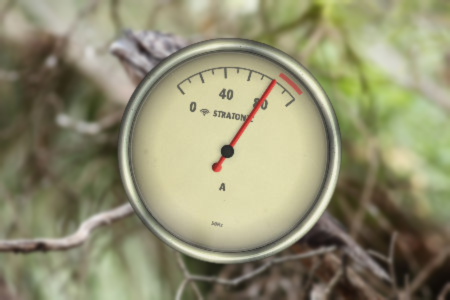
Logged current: 80 A
